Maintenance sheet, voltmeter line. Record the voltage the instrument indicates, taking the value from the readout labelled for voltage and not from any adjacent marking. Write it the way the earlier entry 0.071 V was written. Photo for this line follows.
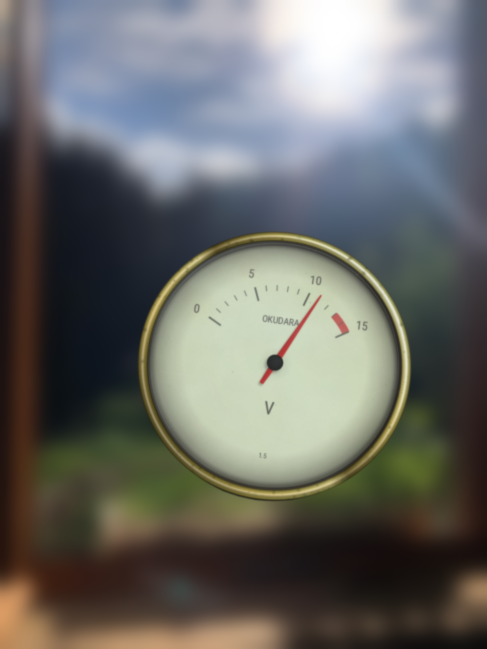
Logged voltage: 11 V
